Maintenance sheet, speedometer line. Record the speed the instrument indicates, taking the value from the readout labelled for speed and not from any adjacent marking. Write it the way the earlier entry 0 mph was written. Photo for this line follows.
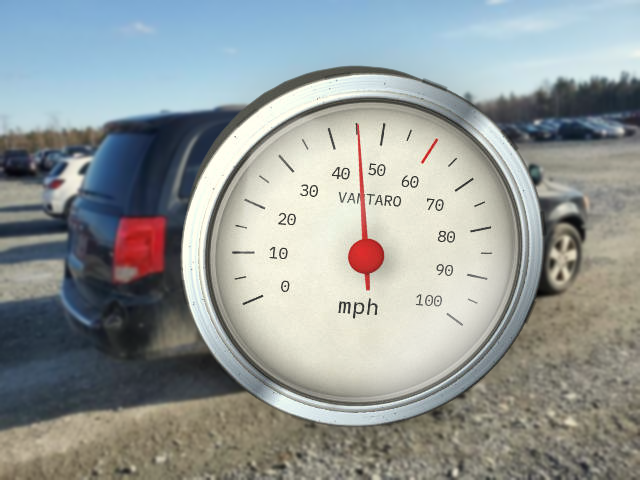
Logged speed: 45 mph
